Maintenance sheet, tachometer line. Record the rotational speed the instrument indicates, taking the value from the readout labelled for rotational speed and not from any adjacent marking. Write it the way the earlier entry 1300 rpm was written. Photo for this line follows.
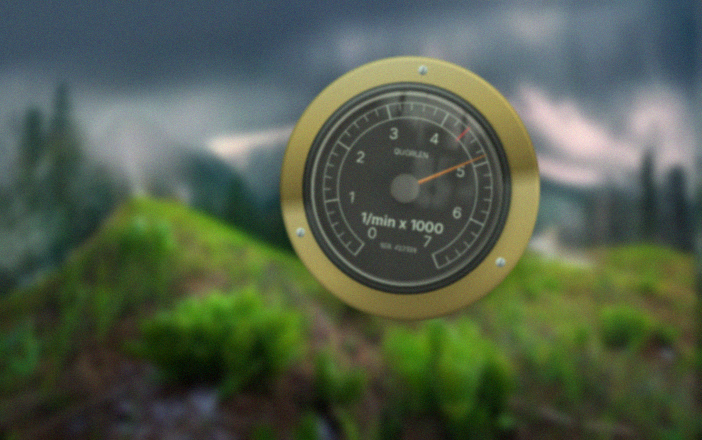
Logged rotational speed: 4900 rpm
